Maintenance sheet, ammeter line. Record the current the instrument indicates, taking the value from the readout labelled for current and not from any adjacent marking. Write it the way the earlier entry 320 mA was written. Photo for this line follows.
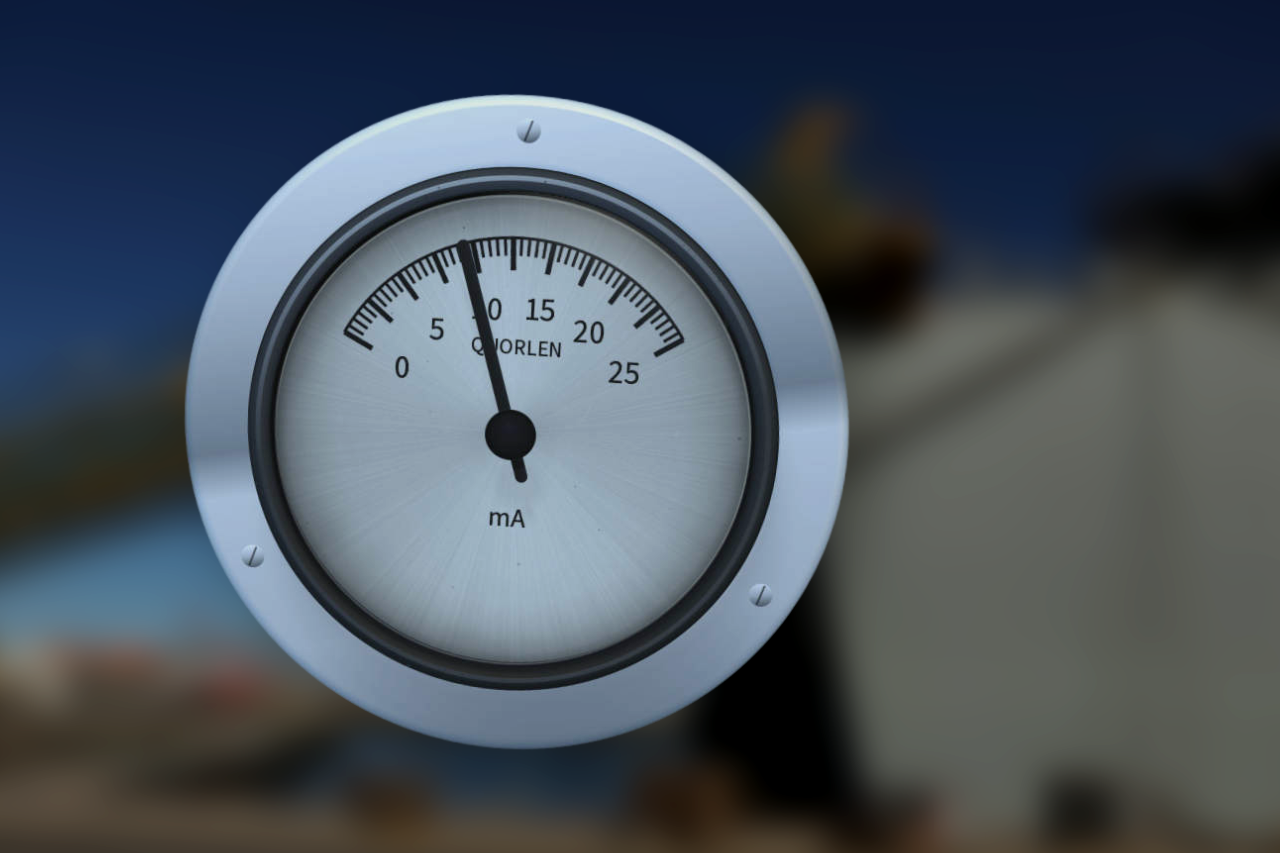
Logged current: 9.5 mA
